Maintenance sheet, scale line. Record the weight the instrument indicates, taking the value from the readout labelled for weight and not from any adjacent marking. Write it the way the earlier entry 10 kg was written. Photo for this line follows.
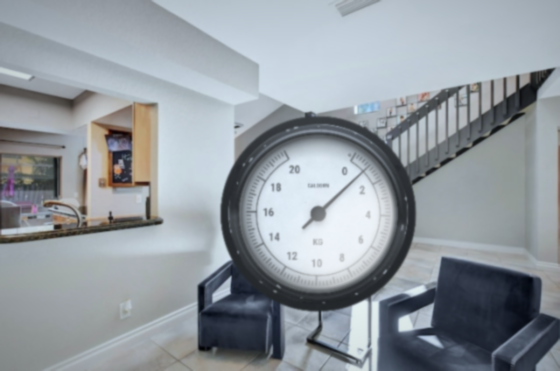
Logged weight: 1 kg
